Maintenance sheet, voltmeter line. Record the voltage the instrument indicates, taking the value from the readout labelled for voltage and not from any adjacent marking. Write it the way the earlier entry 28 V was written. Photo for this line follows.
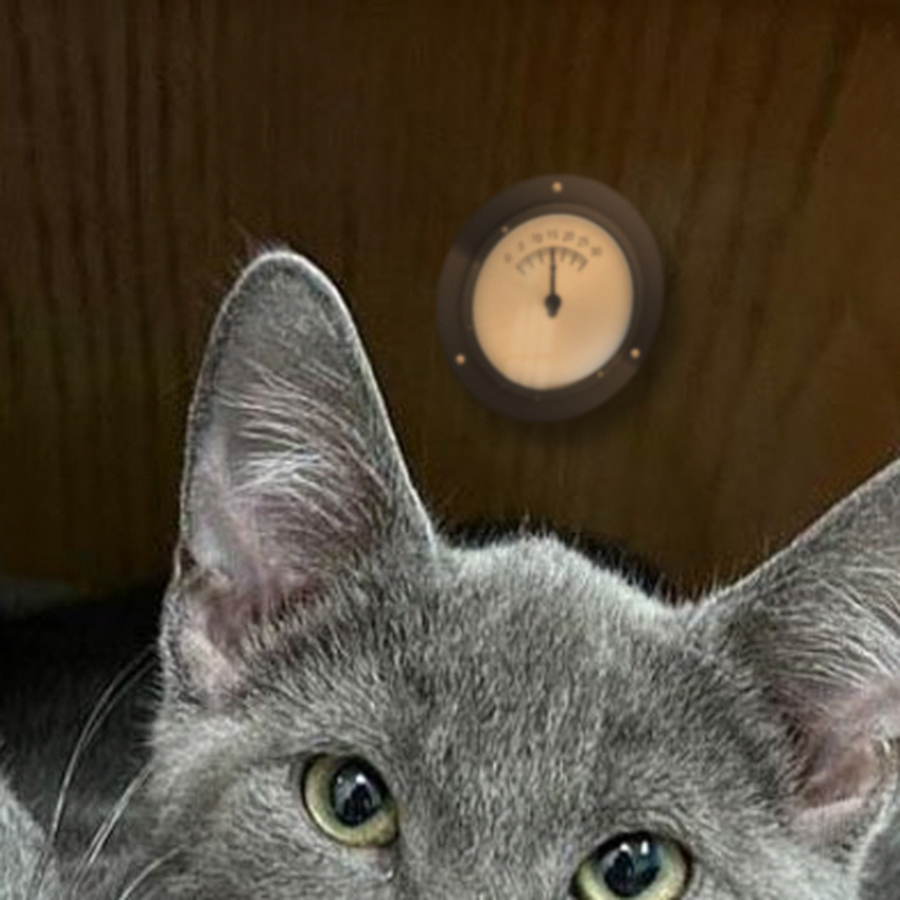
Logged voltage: 15 V
